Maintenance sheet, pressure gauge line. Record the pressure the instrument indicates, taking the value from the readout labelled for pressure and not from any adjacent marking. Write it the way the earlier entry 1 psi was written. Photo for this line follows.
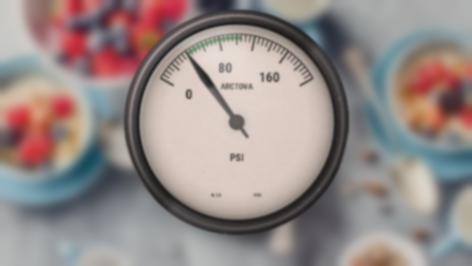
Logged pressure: 40 psi
